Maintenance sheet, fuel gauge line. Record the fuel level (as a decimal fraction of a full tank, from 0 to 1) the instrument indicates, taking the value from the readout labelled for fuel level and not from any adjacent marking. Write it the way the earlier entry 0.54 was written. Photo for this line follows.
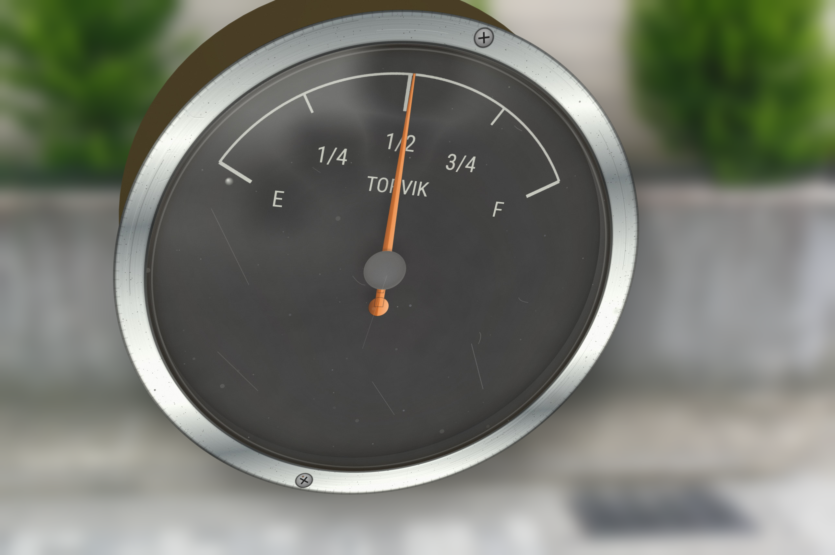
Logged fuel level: 0.5
